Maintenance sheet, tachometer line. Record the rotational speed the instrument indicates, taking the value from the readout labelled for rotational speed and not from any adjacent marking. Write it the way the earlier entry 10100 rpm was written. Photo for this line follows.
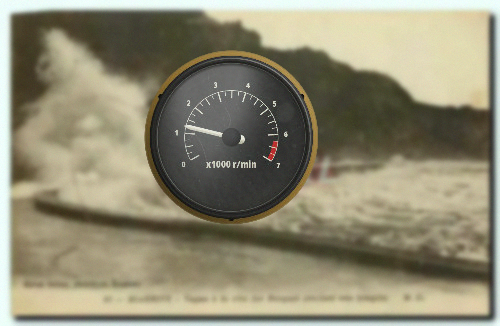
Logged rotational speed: 1250 rpm
